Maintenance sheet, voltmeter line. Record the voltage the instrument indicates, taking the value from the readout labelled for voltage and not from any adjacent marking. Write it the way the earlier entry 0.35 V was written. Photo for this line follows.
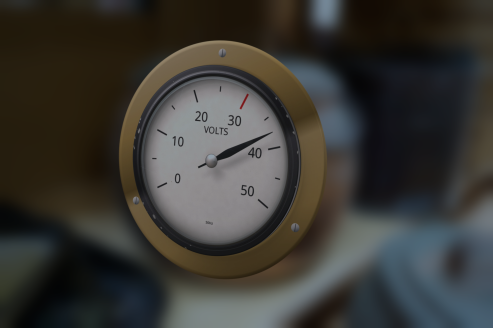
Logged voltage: 37.5 V
